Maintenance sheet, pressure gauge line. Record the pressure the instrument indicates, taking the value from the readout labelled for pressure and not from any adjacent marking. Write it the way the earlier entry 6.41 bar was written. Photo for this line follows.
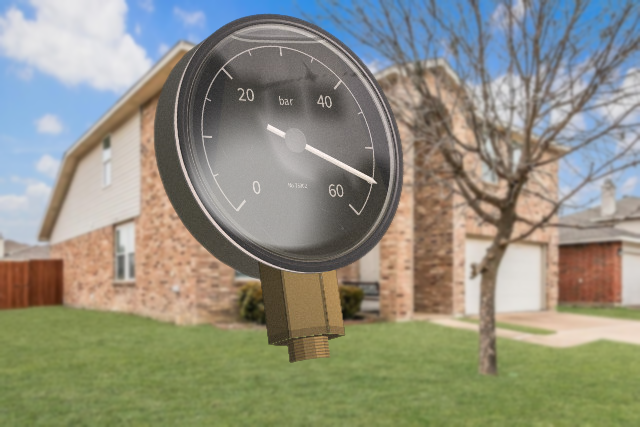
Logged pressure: 55 bar
